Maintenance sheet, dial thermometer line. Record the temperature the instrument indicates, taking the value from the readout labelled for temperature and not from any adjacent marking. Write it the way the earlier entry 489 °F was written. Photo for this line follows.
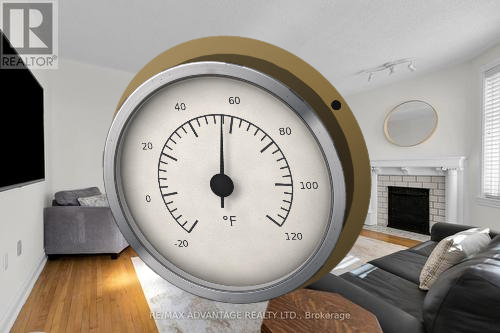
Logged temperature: 56 °F
